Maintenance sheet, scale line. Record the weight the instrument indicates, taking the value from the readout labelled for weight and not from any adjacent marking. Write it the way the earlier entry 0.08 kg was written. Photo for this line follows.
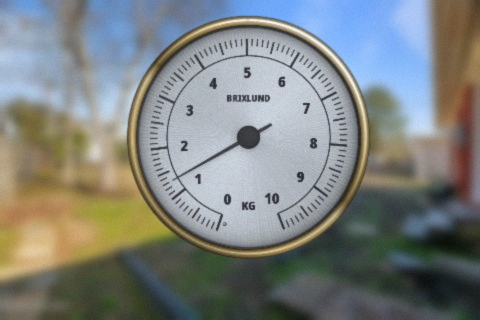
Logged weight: 1.3 kg
